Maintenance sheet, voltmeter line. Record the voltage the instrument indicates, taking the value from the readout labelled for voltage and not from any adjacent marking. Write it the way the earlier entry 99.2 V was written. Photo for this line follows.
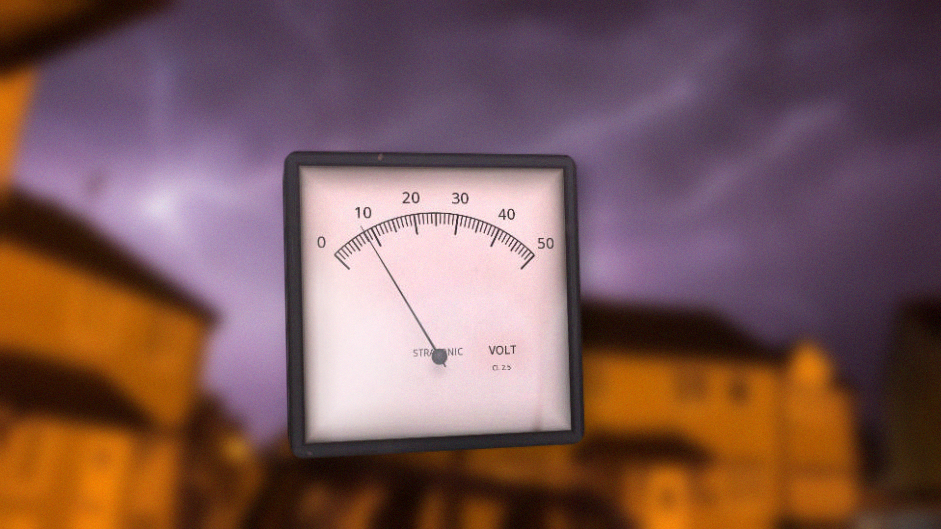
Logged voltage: 8 V
